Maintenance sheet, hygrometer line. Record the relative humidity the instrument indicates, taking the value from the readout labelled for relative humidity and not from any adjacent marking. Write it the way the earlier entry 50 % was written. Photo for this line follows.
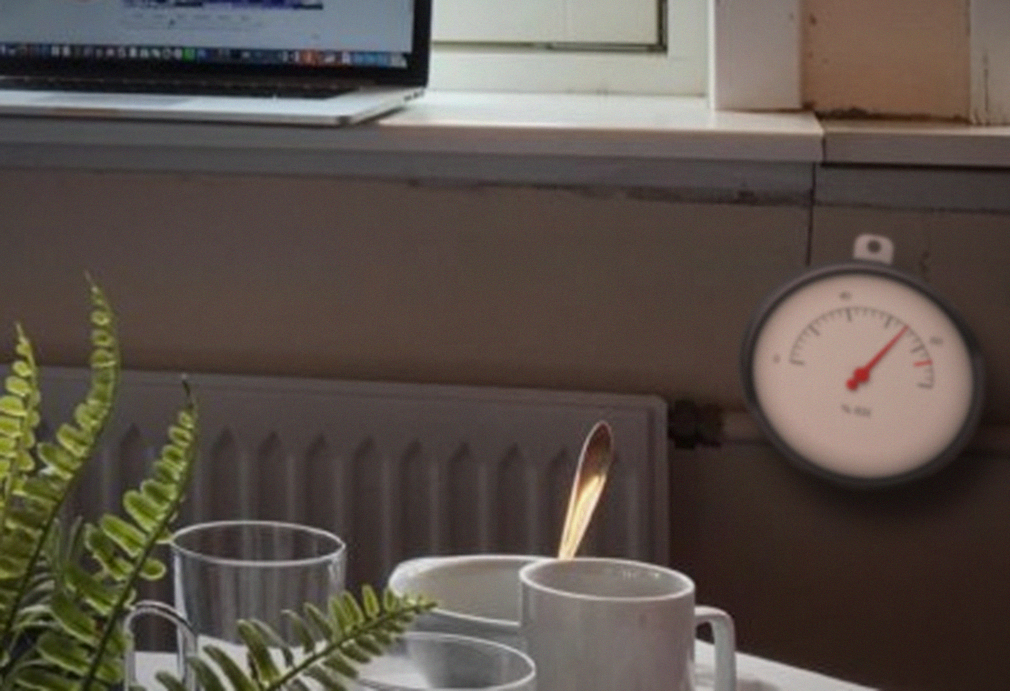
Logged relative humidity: 68 %
